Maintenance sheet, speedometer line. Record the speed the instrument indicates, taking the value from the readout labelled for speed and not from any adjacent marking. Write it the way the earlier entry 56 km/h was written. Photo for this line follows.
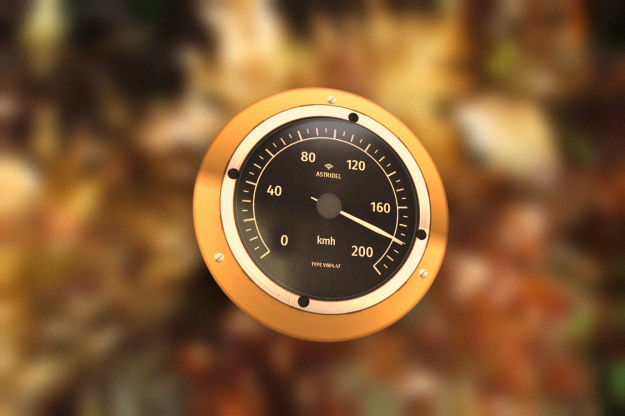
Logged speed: 180 km/h
